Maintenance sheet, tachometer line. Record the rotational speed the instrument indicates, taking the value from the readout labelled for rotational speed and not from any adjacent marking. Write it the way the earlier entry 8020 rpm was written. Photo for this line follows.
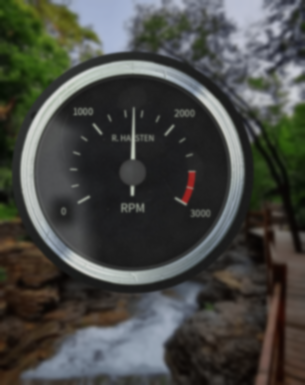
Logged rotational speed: 1500 rpm
